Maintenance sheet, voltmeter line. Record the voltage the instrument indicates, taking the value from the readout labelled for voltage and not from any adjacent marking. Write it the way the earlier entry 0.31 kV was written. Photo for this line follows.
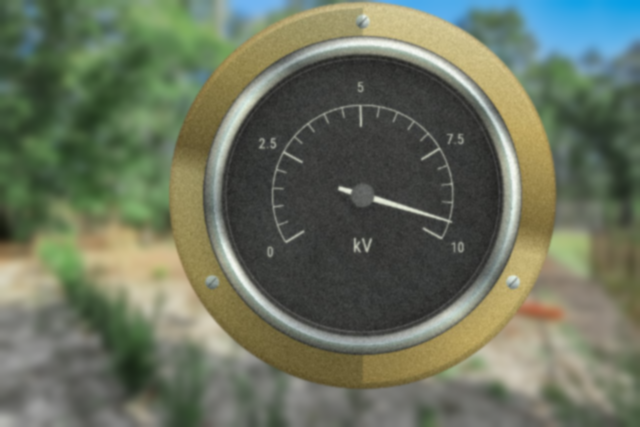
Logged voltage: 9.5 kV
